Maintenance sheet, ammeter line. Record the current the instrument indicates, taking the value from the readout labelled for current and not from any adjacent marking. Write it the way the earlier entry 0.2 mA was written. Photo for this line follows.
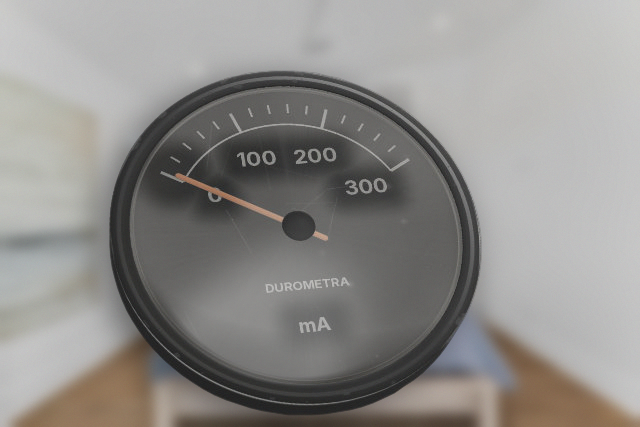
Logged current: 0 mA
